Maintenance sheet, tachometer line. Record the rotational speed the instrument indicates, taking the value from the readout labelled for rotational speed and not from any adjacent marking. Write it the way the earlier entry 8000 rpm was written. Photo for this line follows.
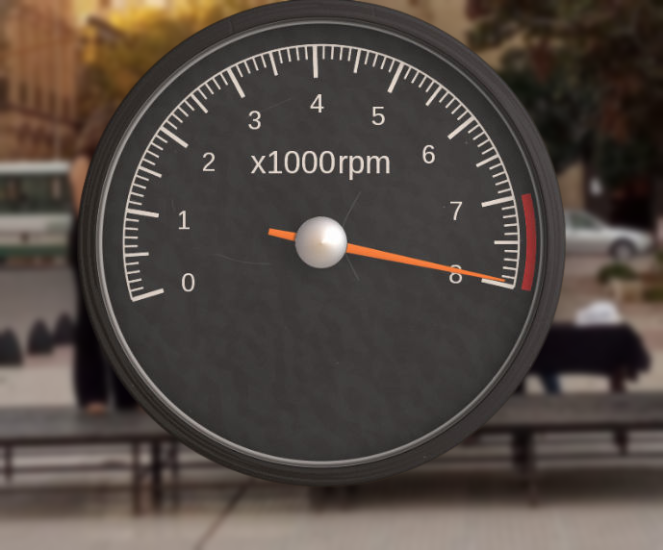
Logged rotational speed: 7950 rpm
